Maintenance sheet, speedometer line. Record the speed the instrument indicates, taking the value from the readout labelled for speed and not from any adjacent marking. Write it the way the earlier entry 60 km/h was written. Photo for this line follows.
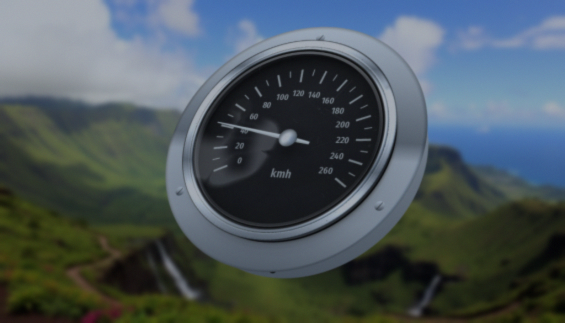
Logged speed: 40 km/h
